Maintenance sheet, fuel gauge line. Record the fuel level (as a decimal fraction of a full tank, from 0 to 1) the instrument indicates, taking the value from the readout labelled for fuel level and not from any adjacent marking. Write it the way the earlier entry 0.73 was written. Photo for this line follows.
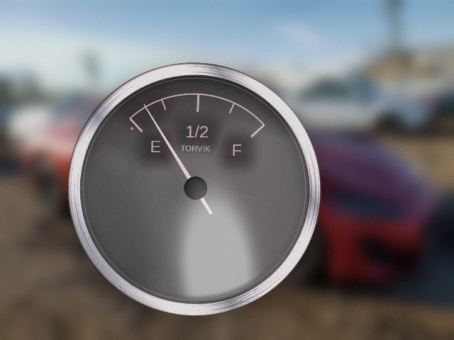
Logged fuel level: 0.125
